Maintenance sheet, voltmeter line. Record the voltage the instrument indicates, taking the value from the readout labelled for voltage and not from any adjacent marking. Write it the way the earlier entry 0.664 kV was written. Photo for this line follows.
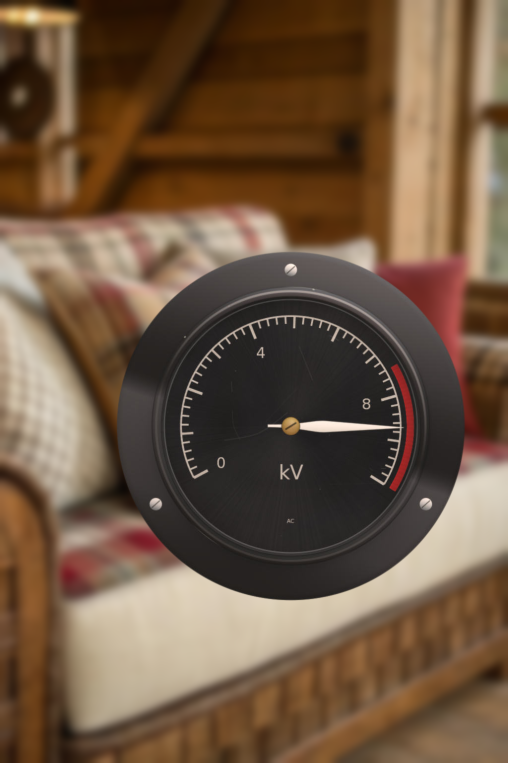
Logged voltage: 8.7 kV
